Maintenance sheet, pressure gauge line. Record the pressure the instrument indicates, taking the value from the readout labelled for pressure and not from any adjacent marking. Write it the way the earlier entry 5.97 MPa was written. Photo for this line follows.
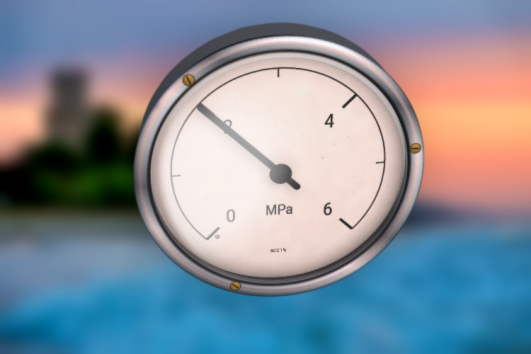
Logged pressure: 2 MPa
